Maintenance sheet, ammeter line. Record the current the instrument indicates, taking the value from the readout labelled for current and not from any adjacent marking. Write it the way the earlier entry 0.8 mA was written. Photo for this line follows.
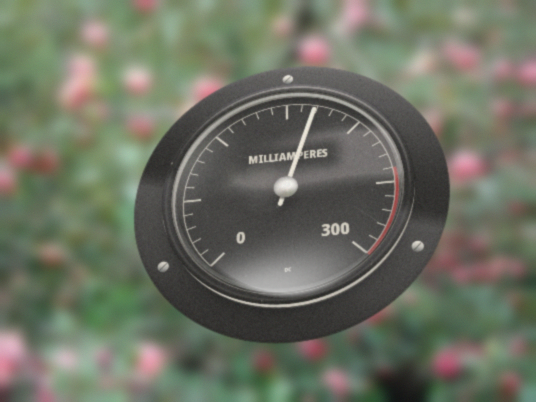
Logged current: 170 mA
